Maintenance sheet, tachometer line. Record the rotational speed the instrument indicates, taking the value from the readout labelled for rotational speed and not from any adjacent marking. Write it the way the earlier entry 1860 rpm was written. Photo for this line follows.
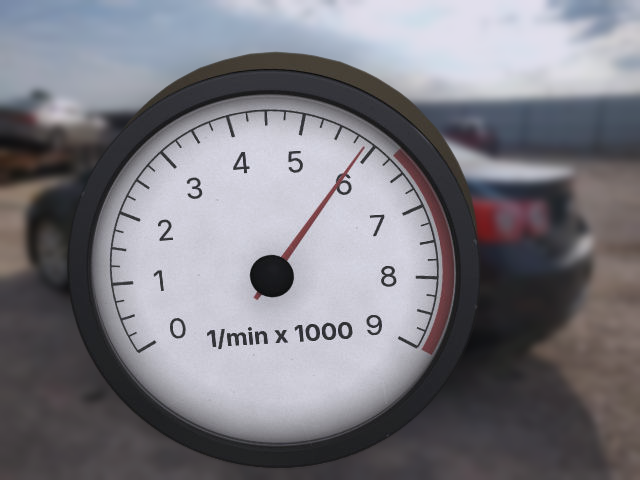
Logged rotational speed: 5875 rpm
